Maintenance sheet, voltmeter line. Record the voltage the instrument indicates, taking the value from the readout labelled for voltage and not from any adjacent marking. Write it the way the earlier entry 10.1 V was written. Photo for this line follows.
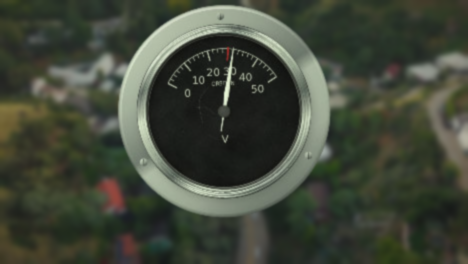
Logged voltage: 30 V
